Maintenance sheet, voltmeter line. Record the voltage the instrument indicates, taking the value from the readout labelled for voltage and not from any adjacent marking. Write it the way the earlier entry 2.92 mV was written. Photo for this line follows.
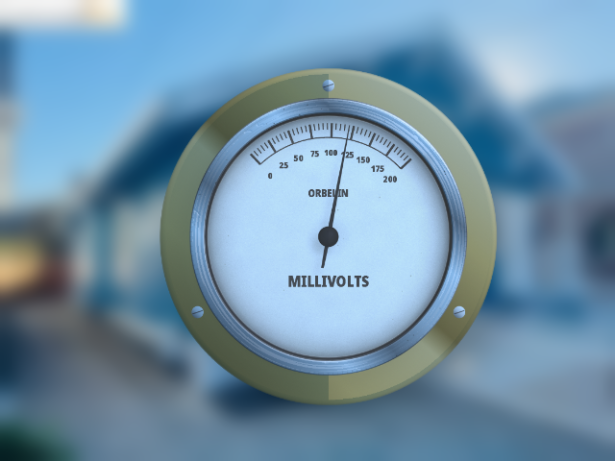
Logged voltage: 120 mV
